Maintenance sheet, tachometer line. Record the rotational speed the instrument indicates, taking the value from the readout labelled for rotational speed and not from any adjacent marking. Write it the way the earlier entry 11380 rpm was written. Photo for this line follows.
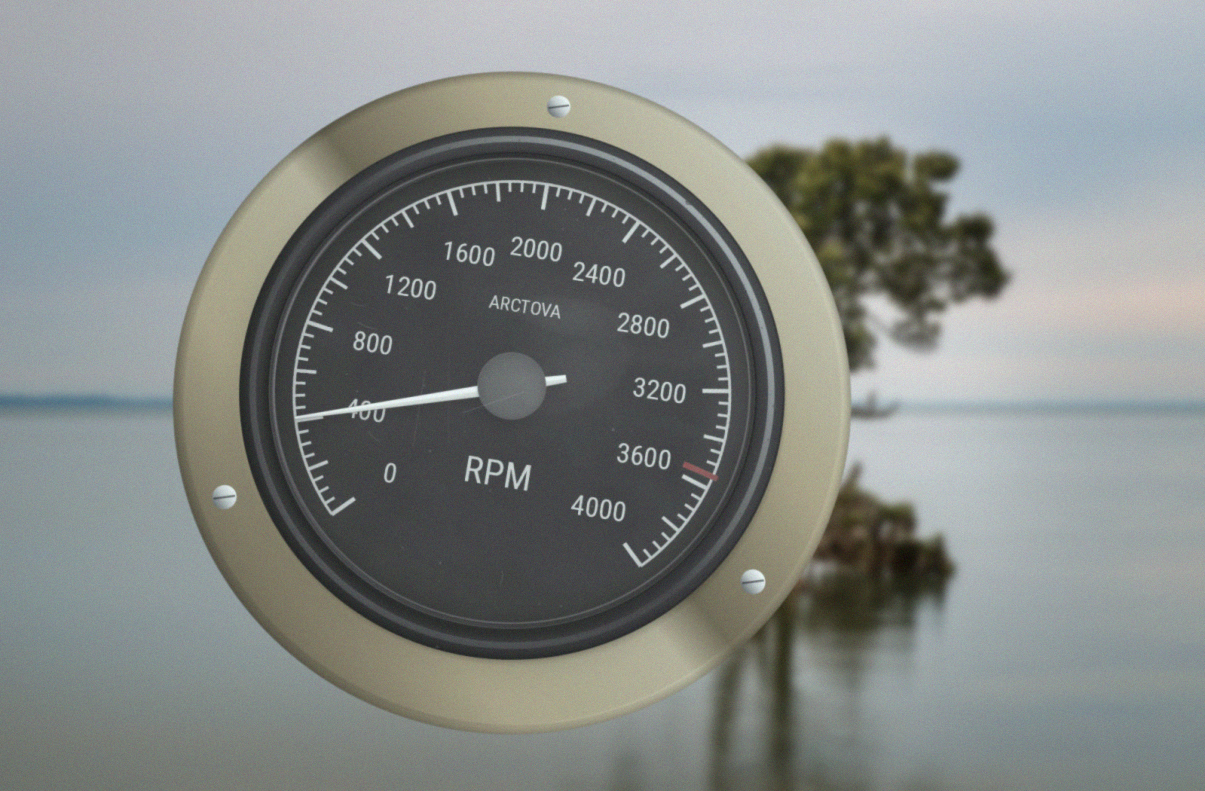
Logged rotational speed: 400 rpm
